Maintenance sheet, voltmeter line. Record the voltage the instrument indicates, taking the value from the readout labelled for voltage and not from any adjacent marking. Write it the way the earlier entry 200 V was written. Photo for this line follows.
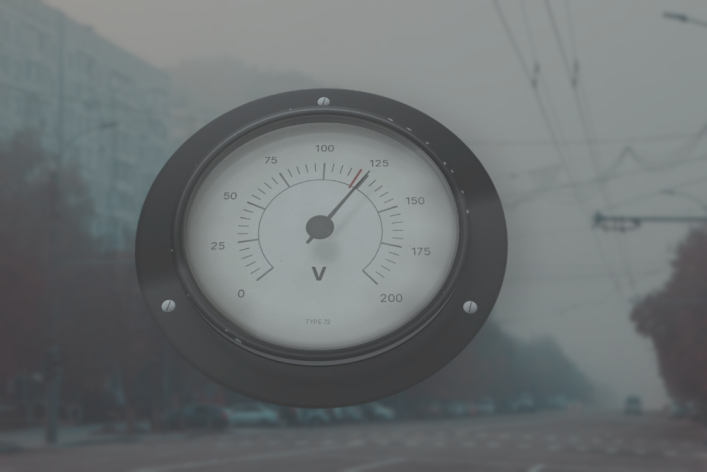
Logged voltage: 125 V
